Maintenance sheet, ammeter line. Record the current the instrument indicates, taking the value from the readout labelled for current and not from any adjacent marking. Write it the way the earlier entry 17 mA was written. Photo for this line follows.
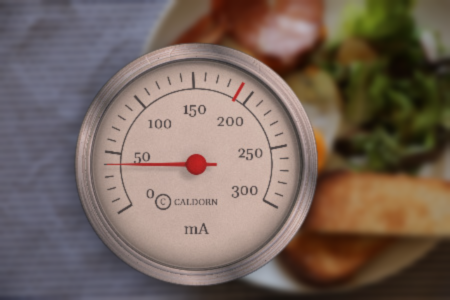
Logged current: 40 mA
